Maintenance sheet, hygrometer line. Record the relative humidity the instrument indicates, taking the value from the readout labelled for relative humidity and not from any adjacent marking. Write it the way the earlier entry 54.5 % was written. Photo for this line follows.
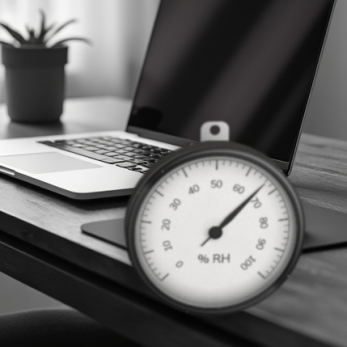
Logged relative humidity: 66 %
